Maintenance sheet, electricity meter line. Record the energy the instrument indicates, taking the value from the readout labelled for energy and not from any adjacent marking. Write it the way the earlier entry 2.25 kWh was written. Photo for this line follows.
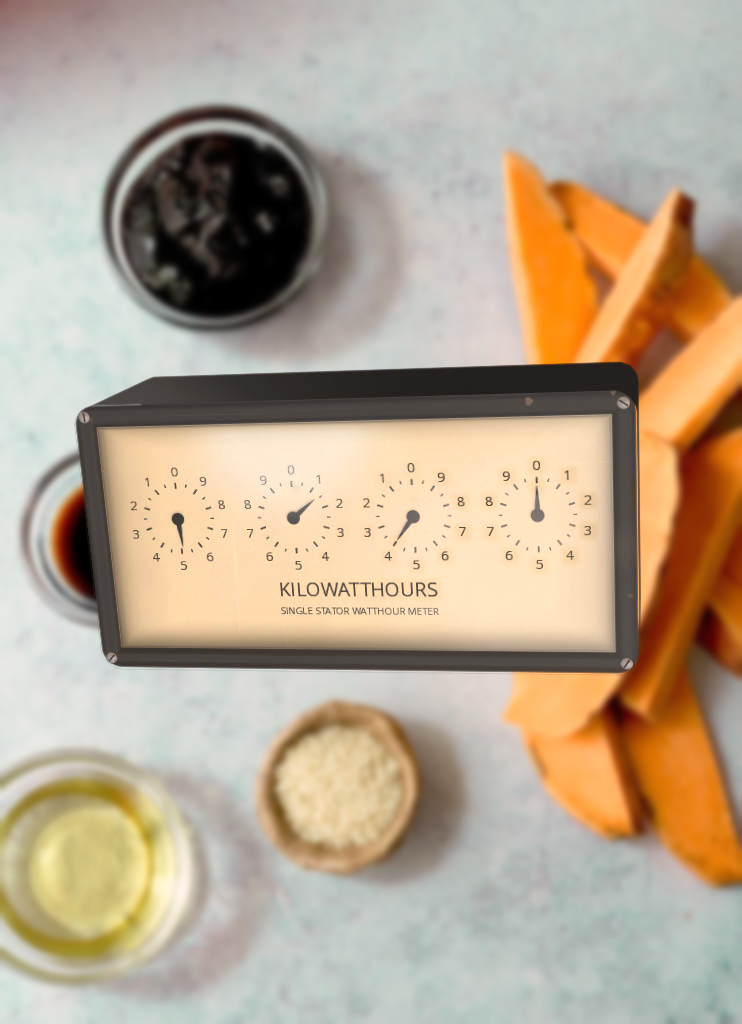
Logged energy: 5140 kWh
